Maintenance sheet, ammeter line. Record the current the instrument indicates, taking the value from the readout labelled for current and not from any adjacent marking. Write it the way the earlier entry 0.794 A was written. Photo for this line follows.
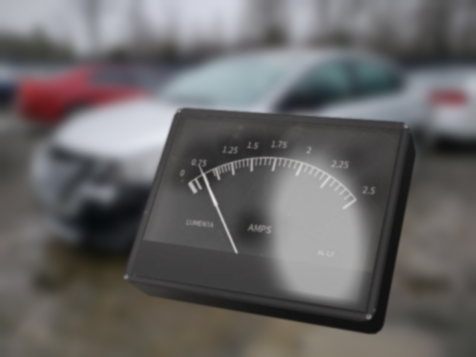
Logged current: 0.75 A
